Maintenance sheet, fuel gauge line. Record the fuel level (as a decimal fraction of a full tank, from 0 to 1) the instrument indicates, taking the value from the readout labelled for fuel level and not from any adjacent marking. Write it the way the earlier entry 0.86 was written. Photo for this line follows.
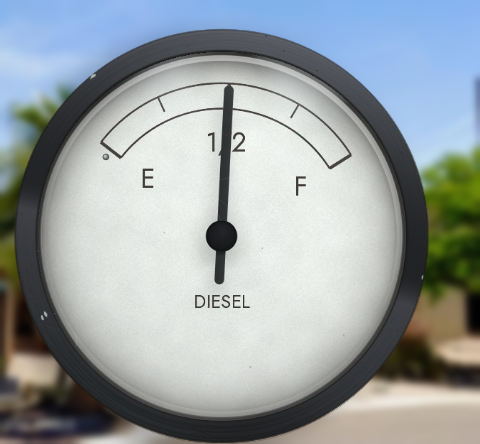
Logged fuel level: 0.5
